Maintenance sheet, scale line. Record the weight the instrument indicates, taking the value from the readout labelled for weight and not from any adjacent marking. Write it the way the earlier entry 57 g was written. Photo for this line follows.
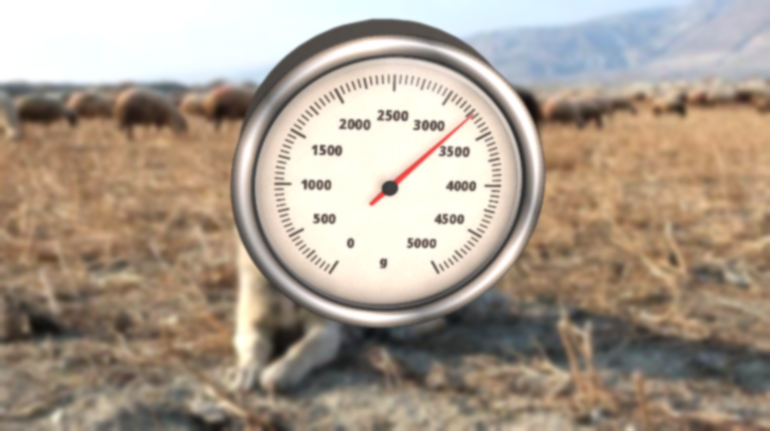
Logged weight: 3250 g
